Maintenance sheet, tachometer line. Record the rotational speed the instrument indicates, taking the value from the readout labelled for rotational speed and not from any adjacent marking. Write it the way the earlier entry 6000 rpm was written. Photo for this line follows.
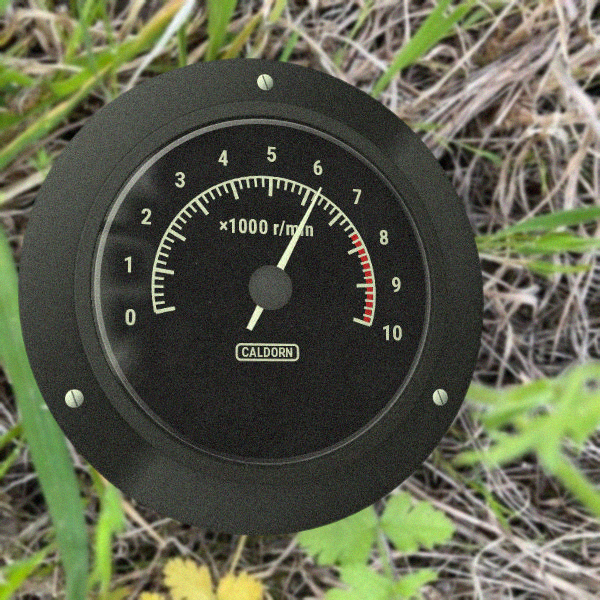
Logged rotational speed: 6200 rpm
